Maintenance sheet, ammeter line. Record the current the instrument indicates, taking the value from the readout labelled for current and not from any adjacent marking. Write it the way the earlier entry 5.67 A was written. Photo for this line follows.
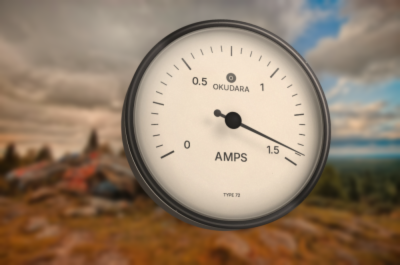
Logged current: 1.45 A
